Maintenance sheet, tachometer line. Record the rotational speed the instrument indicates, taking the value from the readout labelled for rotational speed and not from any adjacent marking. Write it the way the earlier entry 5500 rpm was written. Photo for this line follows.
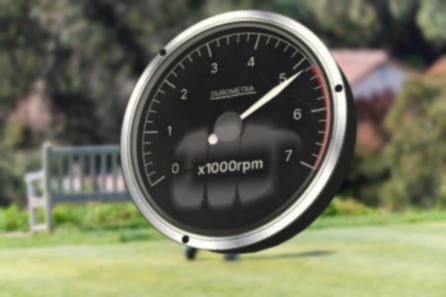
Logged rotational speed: 5200 rpm
